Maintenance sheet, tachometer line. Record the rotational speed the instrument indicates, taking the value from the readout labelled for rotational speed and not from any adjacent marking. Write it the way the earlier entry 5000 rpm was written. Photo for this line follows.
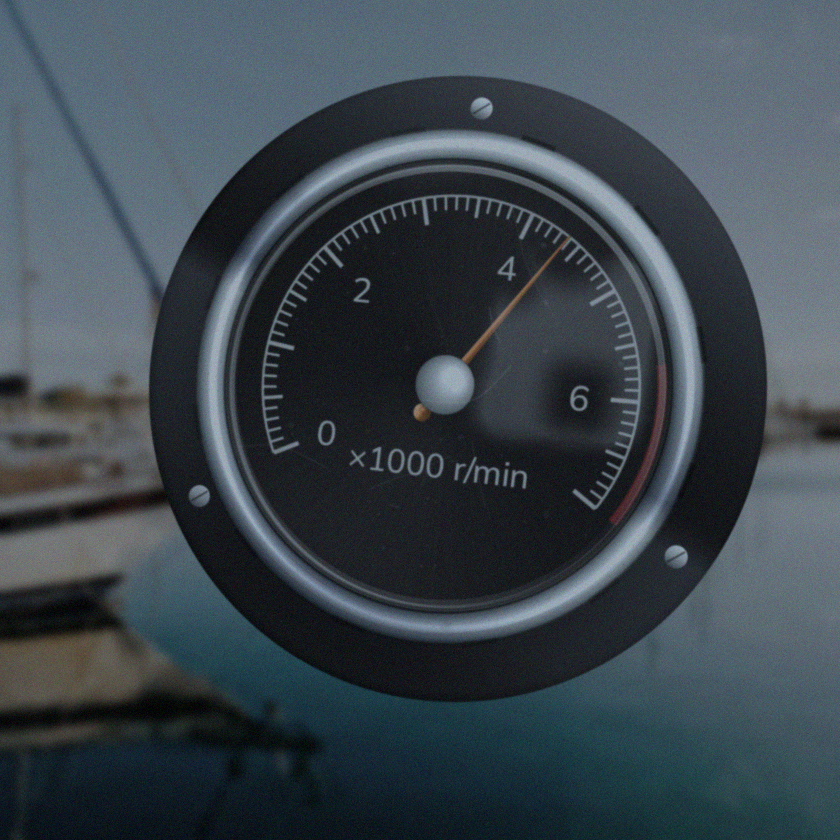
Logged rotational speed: 4400 rpm
